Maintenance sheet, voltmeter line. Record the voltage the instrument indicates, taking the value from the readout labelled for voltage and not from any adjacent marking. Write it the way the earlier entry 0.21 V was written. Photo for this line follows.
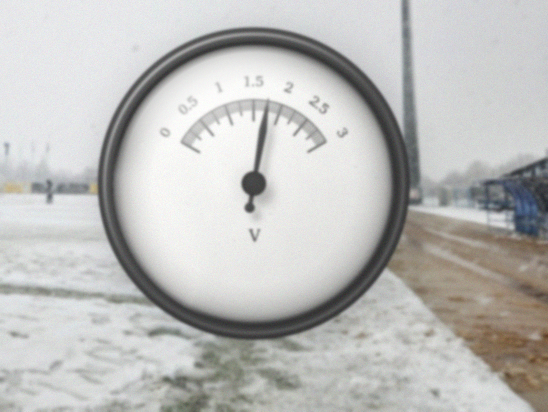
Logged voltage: 1.75 V
